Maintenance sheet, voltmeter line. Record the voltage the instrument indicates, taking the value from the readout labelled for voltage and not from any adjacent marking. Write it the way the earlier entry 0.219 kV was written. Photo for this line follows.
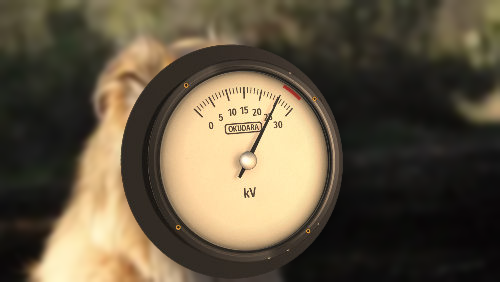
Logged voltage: 25 kV
